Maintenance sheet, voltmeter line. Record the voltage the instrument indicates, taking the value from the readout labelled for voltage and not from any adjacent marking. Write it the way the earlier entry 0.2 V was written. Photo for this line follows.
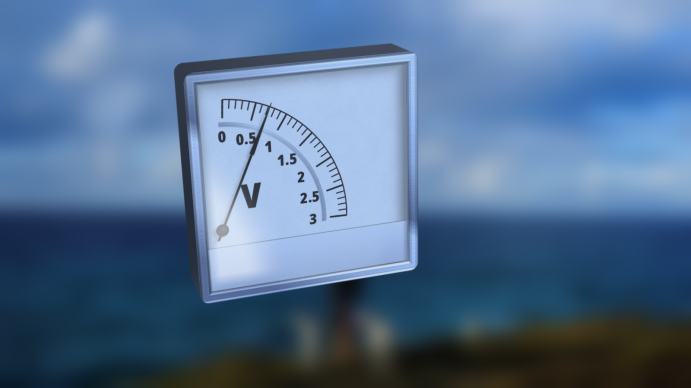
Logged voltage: 0.7 V
